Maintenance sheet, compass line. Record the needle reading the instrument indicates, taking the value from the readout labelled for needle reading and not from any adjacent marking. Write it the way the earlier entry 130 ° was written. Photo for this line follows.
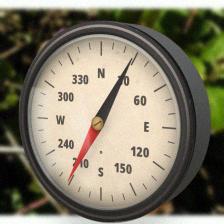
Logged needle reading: 210 °
